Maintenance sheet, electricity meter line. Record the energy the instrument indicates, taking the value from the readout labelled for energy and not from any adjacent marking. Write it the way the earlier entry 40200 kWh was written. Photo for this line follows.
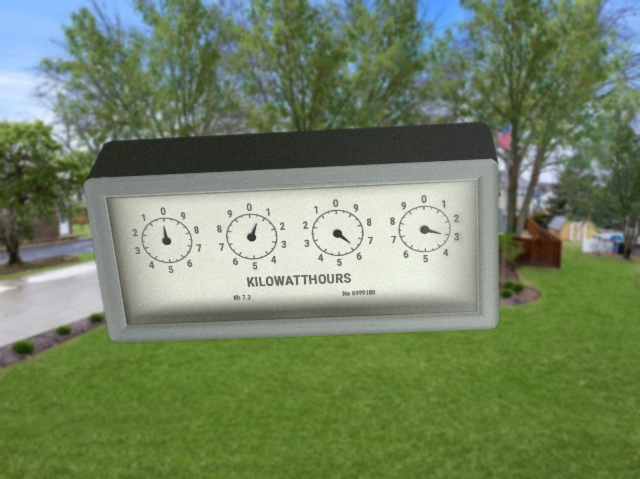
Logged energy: 63 kWh
